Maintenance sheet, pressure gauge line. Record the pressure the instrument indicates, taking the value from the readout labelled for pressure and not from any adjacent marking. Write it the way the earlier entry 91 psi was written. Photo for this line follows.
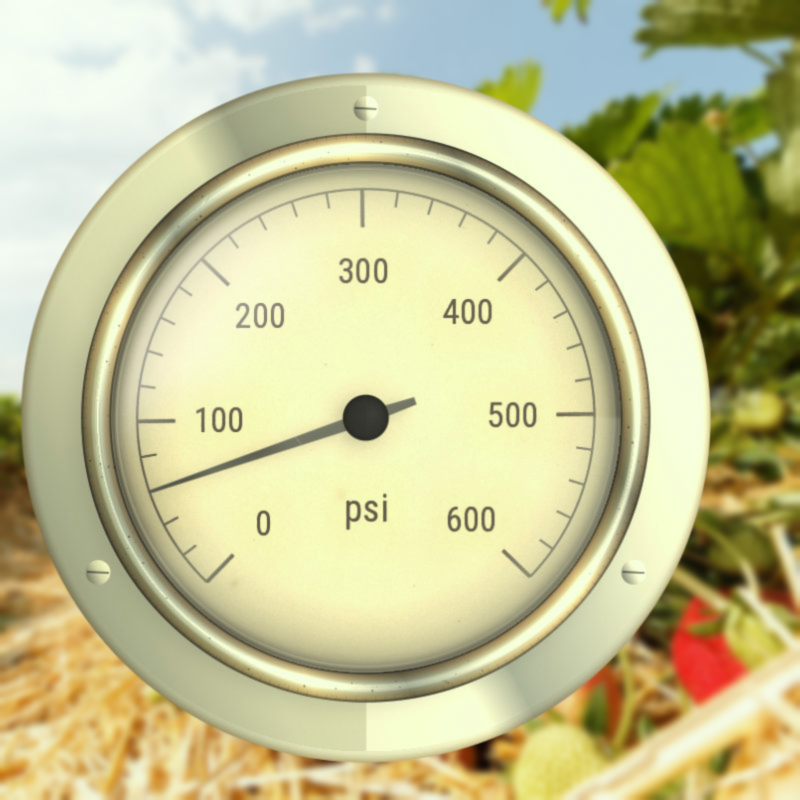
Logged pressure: 60 psi
